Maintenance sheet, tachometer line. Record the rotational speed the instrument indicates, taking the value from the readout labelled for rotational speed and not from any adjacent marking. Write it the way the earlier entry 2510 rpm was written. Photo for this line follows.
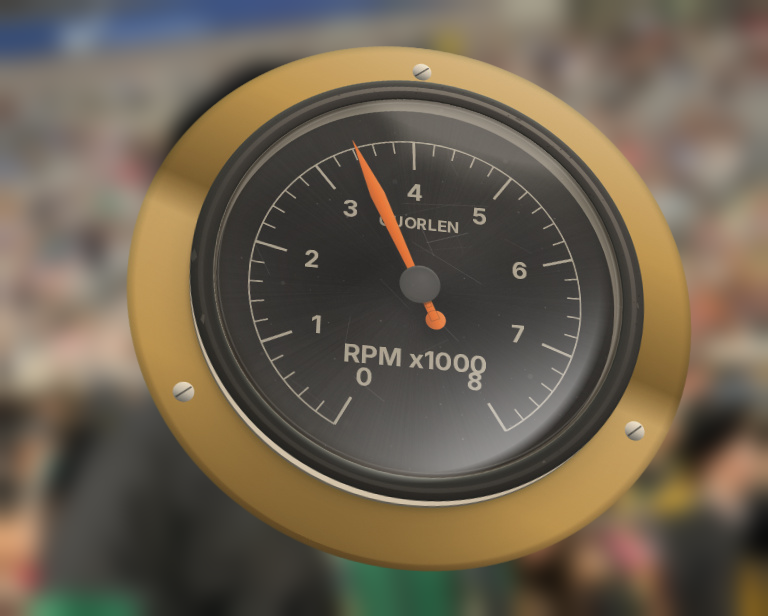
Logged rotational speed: 3400 rpm
